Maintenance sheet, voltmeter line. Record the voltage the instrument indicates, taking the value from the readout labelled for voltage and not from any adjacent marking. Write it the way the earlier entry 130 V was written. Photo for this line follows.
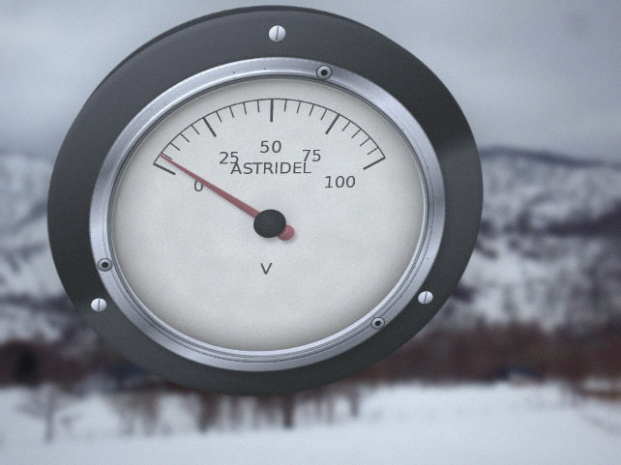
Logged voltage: 5 V
